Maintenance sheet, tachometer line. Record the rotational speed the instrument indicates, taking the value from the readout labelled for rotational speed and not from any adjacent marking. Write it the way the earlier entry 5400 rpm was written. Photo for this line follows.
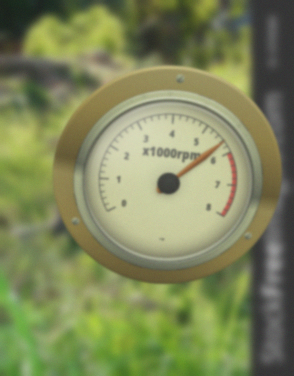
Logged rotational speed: 5600 rpm
